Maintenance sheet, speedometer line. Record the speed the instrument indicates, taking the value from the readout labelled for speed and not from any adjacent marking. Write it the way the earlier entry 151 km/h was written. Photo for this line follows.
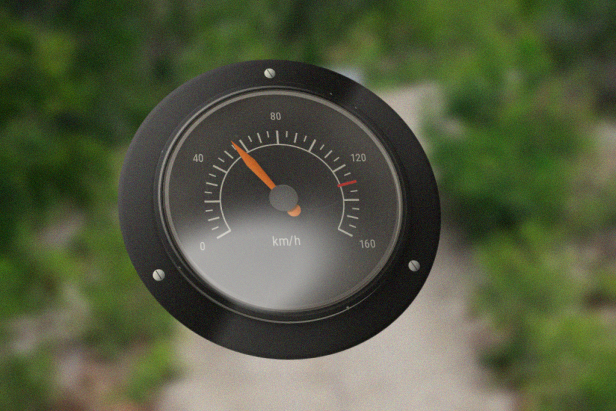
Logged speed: 55 km/h
